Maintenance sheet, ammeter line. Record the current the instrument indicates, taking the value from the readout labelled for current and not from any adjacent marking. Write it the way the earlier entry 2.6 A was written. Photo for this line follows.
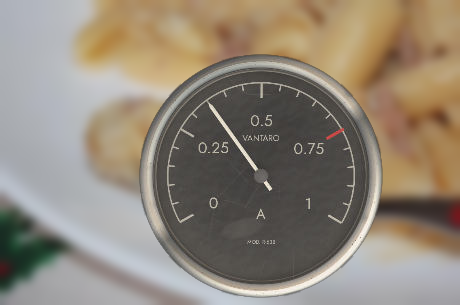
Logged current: 0.35 A
